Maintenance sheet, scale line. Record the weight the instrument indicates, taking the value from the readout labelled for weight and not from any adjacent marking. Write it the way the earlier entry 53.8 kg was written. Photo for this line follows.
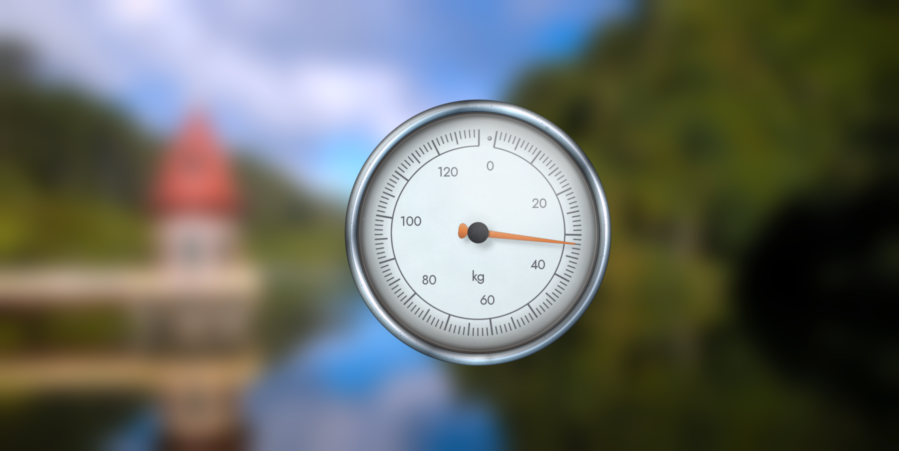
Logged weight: 32 kg
